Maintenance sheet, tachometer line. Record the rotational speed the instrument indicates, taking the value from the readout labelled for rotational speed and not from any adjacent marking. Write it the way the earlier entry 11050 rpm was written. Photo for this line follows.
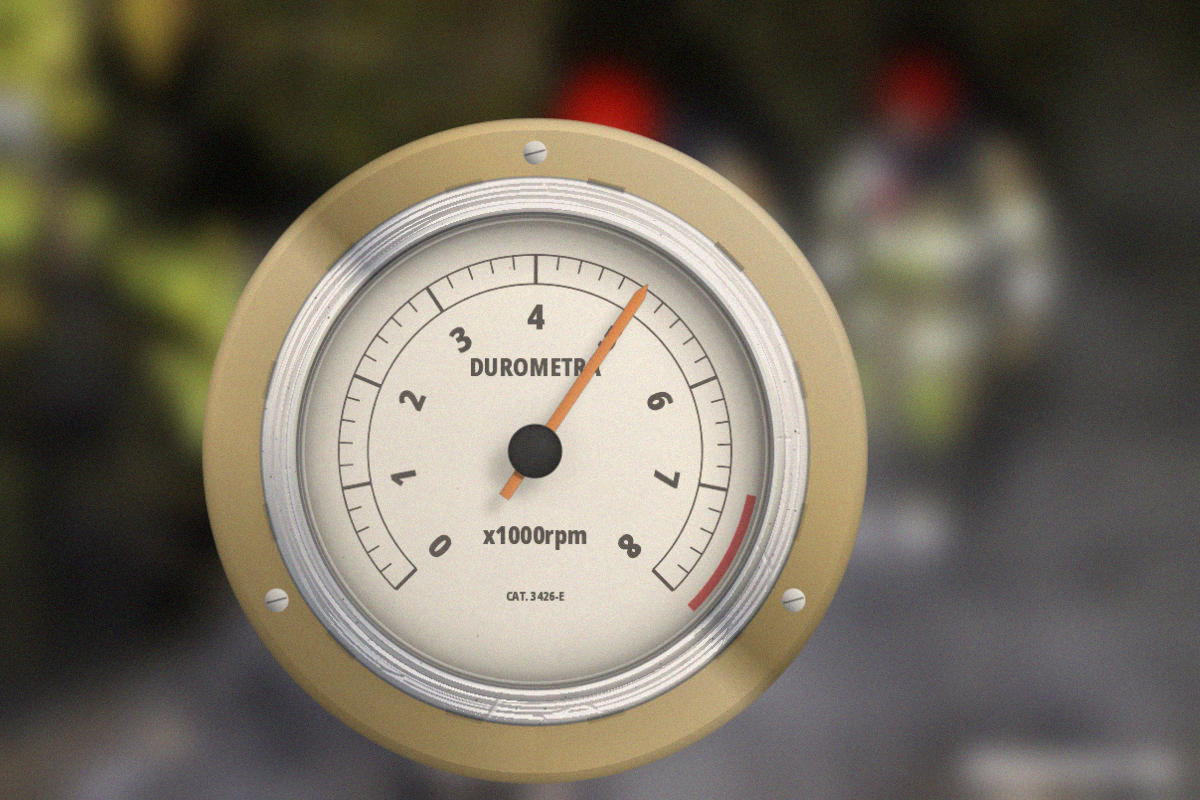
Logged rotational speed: 5000 rpm
